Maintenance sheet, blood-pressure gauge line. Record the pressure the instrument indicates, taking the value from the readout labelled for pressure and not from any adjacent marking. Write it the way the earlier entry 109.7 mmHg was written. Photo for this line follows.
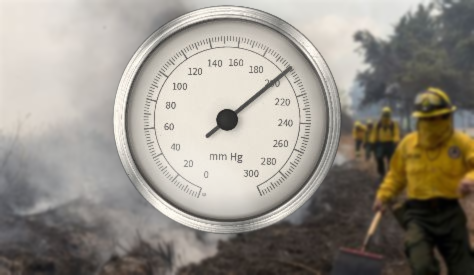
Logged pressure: 200 mmHg
